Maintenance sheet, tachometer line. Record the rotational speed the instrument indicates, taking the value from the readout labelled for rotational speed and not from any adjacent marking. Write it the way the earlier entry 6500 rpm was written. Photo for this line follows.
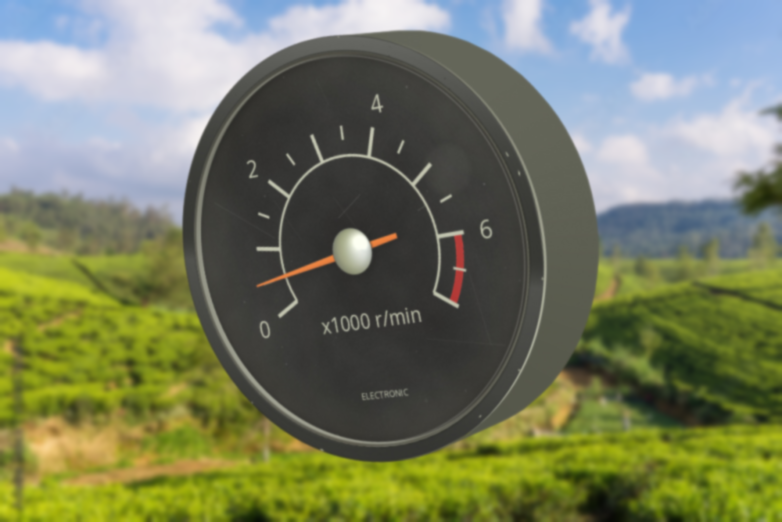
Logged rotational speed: 500 rpm
